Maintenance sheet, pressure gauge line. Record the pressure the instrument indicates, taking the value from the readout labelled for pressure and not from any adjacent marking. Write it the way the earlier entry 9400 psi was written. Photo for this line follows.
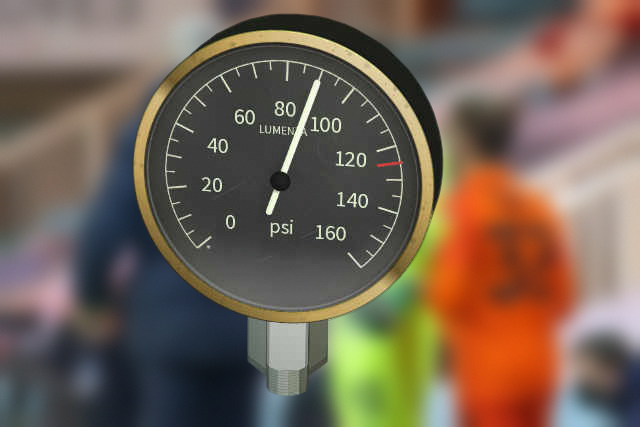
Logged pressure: 90 psi
